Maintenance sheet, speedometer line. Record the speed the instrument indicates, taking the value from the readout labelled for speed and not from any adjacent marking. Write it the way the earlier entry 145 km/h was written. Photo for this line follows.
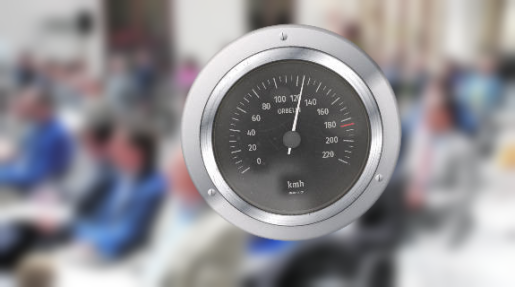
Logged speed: 125 km/h
